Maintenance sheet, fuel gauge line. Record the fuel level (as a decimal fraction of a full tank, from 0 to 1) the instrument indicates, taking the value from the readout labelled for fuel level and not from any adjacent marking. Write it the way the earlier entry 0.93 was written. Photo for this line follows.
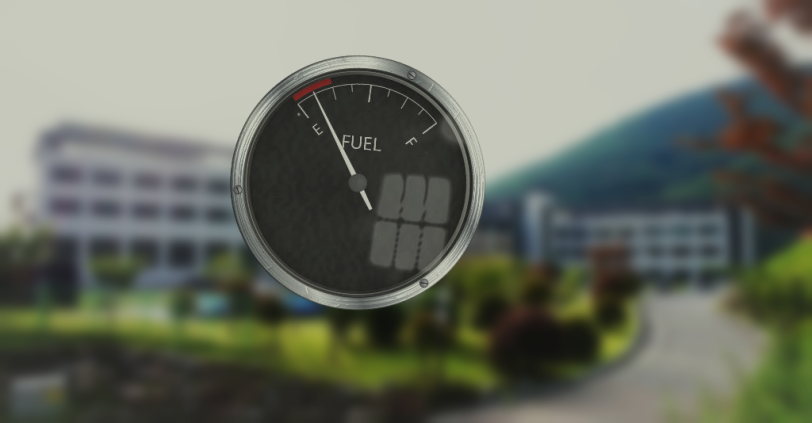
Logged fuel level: 0.125
